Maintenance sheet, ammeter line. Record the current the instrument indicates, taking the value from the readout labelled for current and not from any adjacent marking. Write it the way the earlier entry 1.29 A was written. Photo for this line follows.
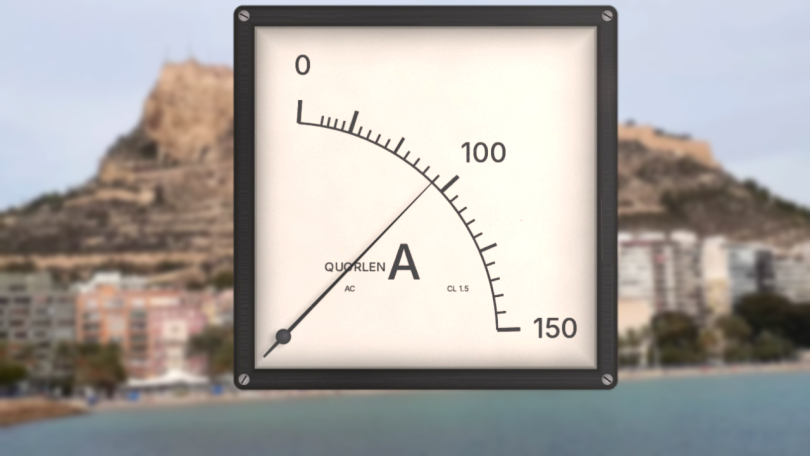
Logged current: 95 A
